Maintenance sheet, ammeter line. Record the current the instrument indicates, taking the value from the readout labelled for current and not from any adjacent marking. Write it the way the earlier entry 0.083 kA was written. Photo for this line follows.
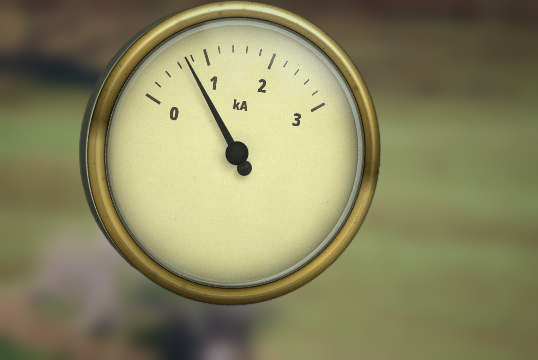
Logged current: 0.7 kA
